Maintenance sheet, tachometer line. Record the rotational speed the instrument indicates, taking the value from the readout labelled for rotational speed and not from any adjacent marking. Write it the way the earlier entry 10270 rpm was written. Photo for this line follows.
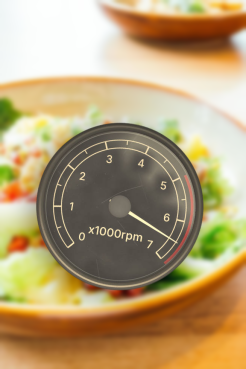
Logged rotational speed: 6500 rpm
